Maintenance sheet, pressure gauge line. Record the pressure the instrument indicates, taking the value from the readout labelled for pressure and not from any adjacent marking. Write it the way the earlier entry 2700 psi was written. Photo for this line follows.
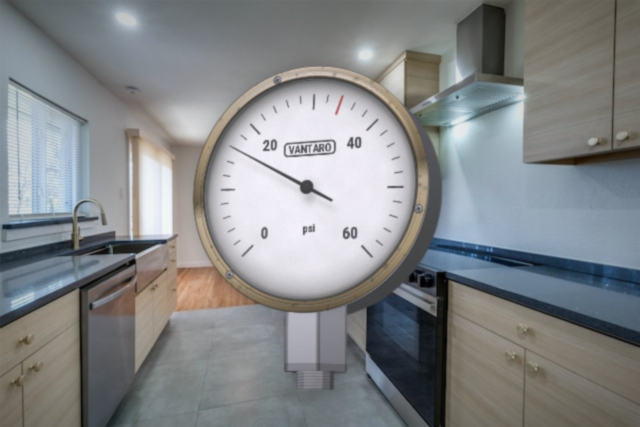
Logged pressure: 16 psi
